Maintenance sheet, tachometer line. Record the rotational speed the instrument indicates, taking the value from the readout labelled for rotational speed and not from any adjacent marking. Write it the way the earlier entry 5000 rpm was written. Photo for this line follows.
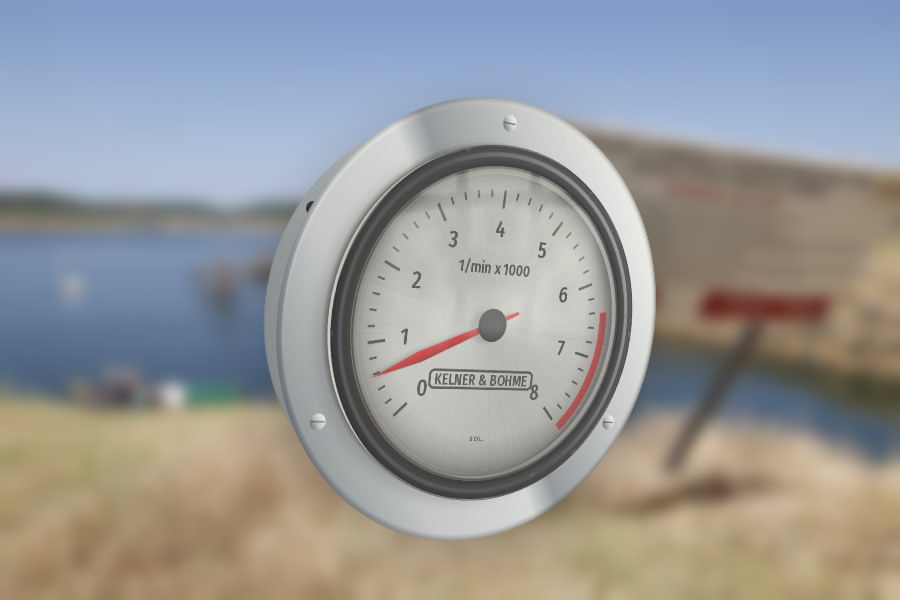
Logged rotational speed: 600 rpm
